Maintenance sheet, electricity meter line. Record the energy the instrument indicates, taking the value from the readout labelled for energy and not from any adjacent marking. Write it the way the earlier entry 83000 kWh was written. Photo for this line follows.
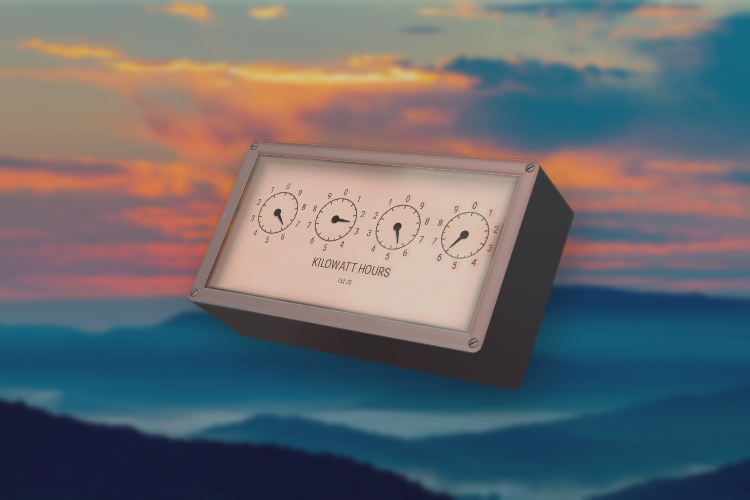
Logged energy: 6256 kWh
